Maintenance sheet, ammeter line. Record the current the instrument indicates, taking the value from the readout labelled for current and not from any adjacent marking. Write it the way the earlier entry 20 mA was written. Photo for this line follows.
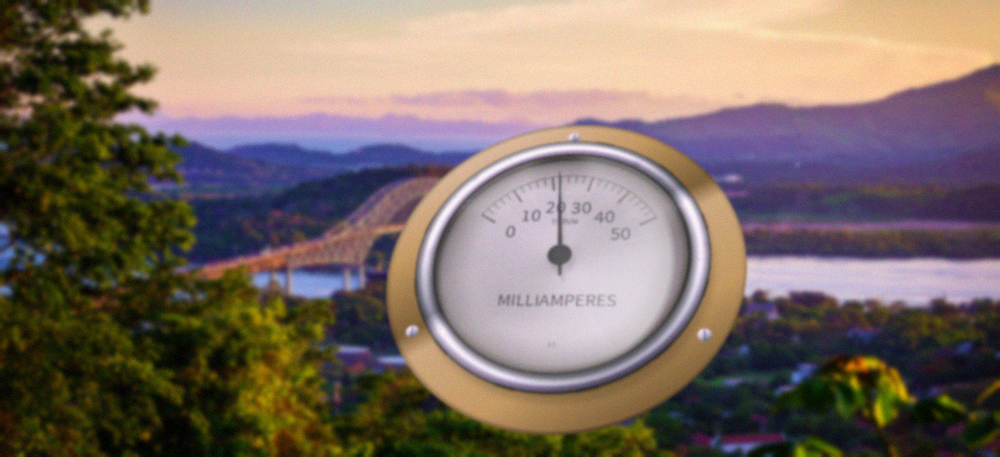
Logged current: 22 mA
